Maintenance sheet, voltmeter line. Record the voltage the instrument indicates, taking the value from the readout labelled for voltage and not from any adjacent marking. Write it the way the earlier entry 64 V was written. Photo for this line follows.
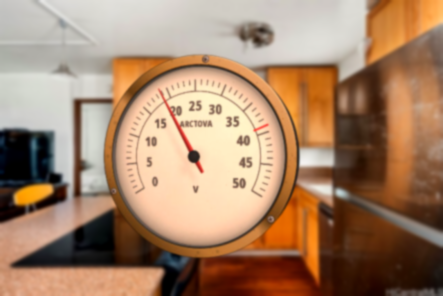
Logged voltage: 19 V
